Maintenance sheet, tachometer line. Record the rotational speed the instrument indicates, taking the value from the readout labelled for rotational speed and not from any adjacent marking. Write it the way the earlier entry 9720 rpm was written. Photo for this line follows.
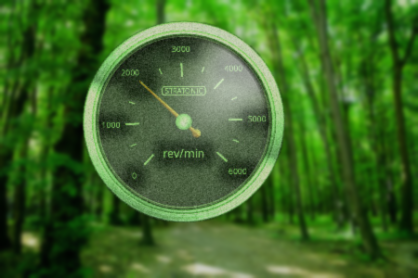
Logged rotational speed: 2000 rpm
